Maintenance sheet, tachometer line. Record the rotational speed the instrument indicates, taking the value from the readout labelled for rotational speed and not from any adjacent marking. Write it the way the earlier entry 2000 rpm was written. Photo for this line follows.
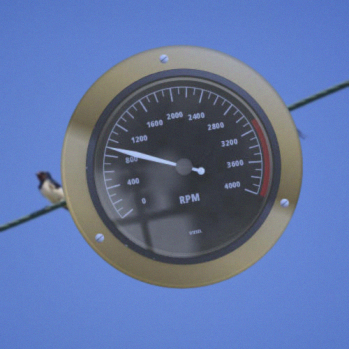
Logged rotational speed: 900 rpm
